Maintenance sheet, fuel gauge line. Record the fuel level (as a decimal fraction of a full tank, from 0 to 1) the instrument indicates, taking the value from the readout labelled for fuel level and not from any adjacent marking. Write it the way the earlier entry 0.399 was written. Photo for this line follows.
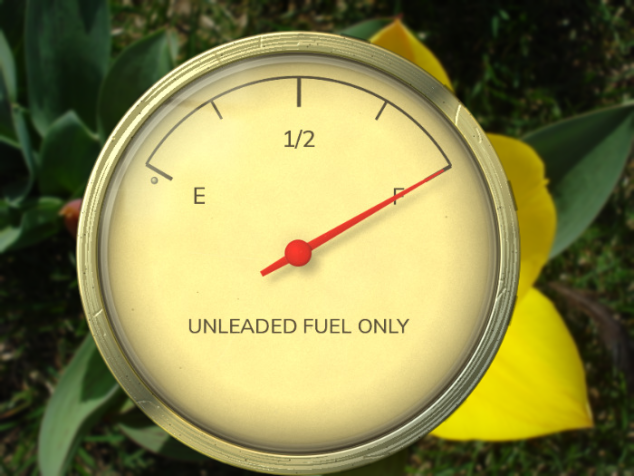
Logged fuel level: 1
